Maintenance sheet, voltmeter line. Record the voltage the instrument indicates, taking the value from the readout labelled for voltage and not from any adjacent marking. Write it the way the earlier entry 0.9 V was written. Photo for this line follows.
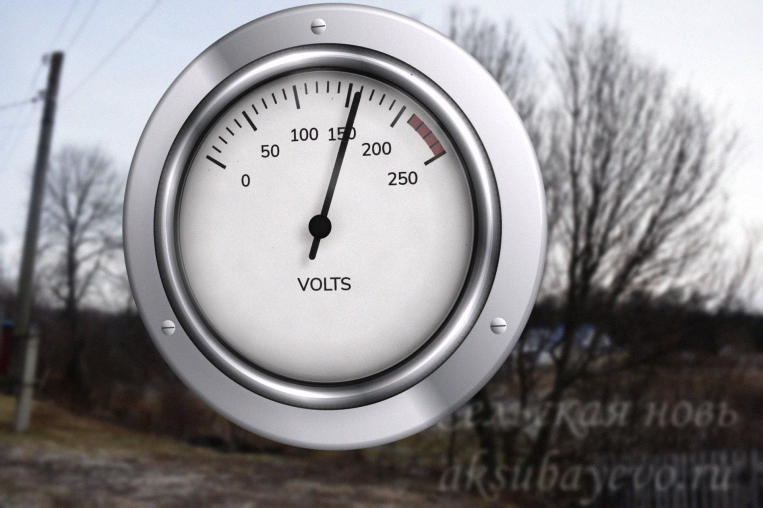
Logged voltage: 160 V
